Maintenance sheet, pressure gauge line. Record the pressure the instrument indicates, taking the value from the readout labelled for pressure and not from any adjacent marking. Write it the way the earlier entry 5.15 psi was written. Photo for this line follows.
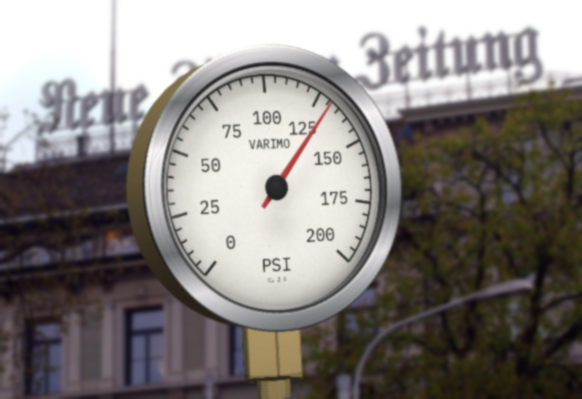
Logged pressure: 130 psi
